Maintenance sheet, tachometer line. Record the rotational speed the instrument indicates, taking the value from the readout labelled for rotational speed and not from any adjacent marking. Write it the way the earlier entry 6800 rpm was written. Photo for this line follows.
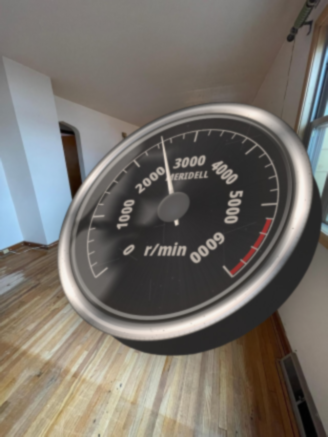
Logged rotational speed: 2500 rpm
